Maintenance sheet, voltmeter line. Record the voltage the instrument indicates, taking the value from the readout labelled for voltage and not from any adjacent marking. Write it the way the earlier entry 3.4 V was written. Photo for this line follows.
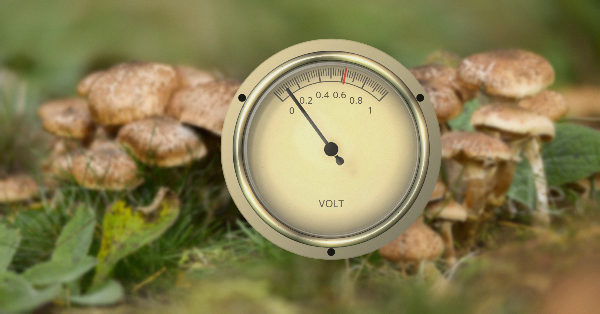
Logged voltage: 0.1 V
